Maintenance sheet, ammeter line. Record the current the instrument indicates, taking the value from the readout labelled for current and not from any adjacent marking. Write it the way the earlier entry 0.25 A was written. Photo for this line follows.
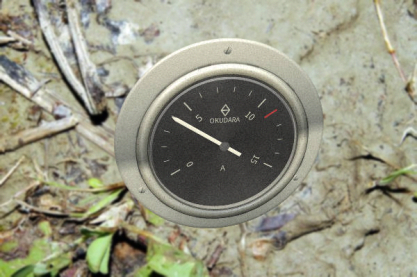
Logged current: 4 A
